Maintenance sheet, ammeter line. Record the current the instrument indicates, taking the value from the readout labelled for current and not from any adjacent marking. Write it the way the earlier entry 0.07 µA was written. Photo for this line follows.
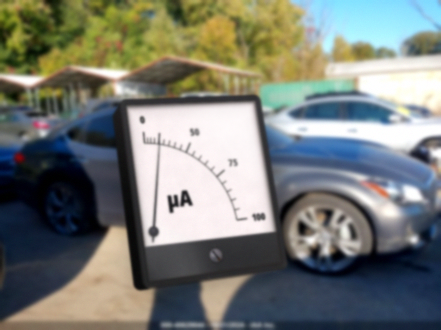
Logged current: 25 µA
